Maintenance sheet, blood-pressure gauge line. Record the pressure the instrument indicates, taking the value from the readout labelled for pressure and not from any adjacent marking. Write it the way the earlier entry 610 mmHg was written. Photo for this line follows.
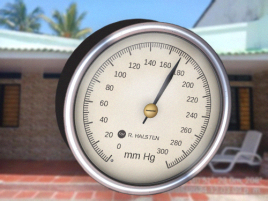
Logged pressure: 170 mmHg
